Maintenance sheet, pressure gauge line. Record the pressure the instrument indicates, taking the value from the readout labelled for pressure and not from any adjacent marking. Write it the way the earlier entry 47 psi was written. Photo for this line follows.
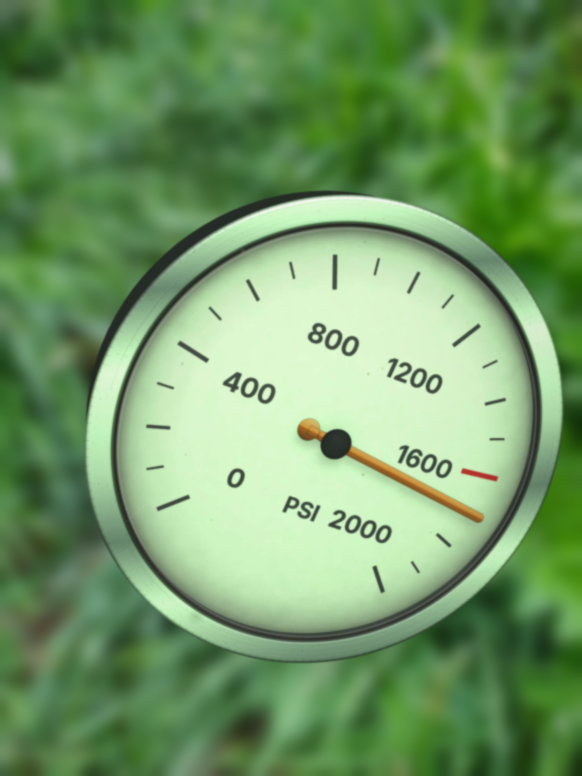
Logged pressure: 1700 psi
